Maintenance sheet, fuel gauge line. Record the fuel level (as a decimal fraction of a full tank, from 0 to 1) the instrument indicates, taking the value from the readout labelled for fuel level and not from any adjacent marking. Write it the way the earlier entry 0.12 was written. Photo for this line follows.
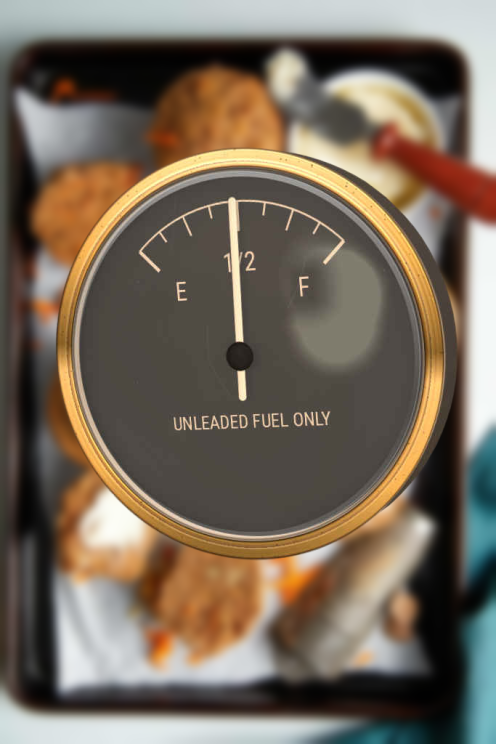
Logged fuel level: 0.5
